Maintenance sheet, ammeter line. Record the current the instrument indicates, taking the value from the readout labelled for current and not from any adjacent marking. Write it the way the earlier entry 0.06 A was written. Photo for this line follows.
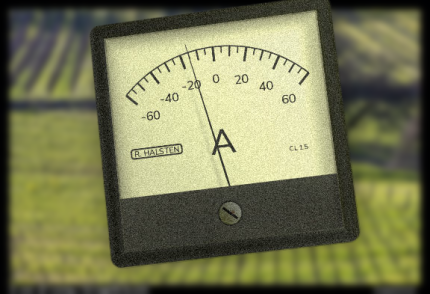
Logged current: -15 A
